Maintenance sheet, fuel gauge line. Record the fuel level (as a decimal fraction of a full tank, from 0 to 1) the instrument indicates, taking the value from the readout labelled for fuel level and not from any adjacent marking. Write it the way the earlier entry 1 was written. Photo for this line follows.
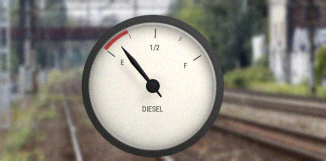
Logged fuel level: 0.125
